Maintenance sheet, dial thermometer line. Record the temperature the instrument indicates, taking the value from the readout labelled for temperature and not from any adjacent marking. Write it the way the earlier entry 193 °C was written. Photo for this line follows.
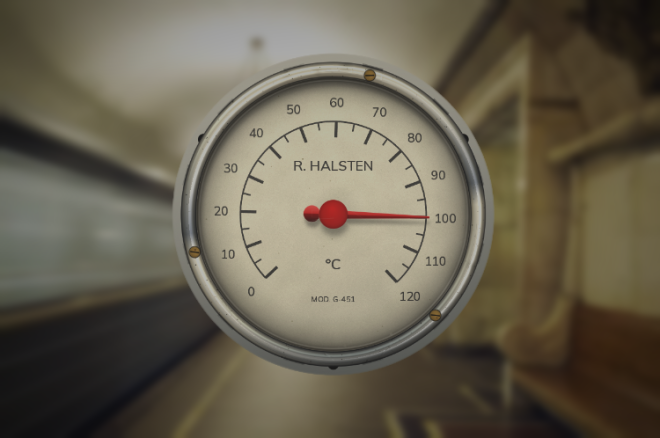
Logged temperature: 100 °C
